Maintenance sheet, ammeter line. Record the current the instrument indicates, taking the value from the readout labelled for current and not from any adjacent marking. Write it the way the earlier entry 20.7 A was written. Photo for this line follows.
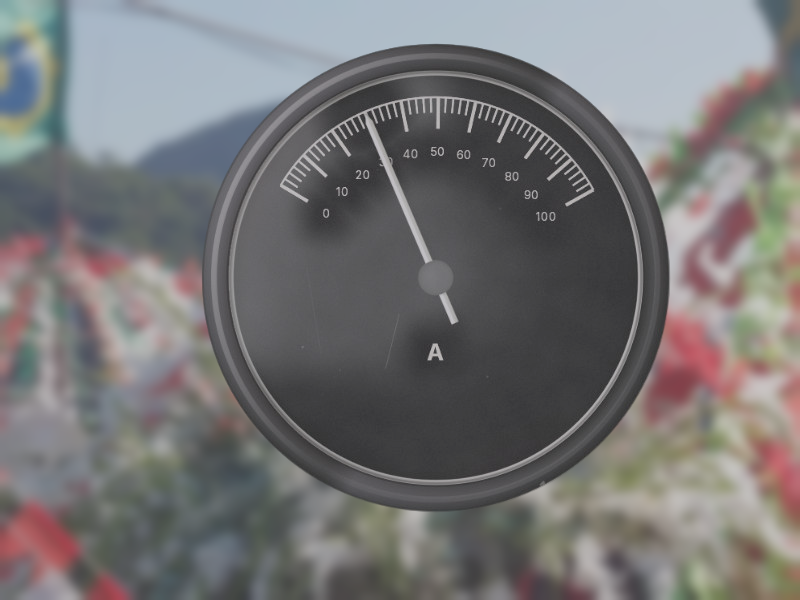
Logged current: 30 A
